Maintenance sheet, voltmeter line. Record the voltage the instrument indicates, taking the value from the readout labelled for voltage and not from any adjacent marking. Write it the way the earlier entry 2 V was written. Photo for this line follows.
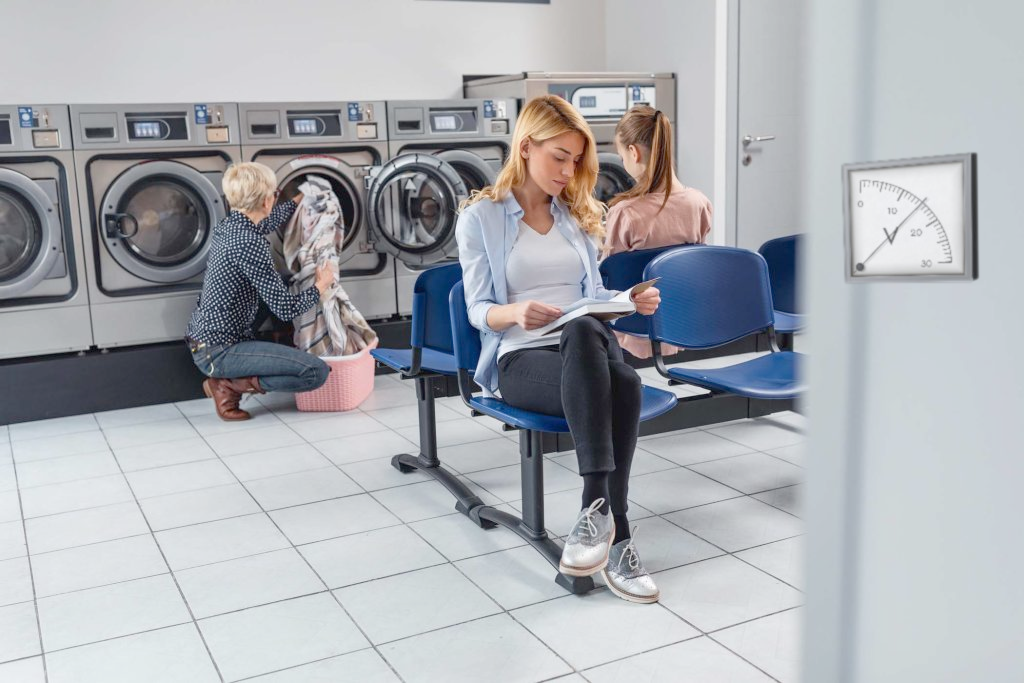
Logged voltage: 15 V
